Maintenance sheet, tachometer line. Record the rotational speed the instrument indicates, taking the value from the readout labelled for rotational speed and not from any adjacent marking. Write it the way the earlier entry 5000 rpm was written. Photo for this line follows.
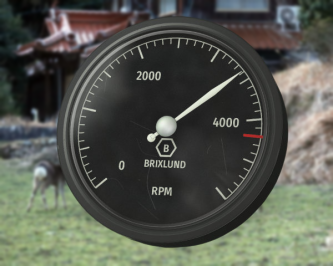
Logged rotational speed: 3400 rpm
